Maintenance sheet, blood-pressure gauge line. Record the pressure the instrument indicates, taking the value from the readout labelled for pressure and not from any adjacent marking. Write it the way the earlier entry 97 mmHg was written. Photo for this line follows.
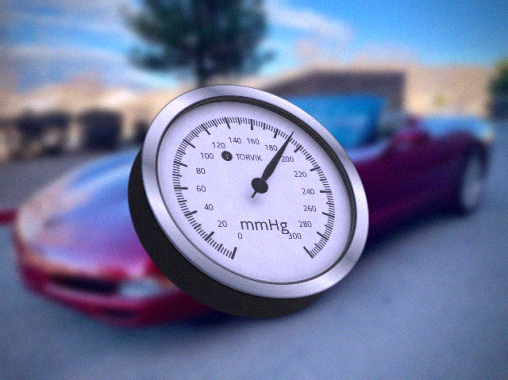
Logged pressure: 190 mmHg
